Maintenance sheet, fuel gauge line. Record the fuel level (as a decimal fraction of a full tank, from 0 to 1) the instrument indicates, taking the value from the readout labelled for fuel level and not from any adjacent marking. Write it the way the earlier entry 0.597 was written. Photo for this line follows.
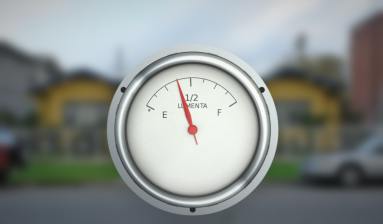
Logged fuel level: 0.375
